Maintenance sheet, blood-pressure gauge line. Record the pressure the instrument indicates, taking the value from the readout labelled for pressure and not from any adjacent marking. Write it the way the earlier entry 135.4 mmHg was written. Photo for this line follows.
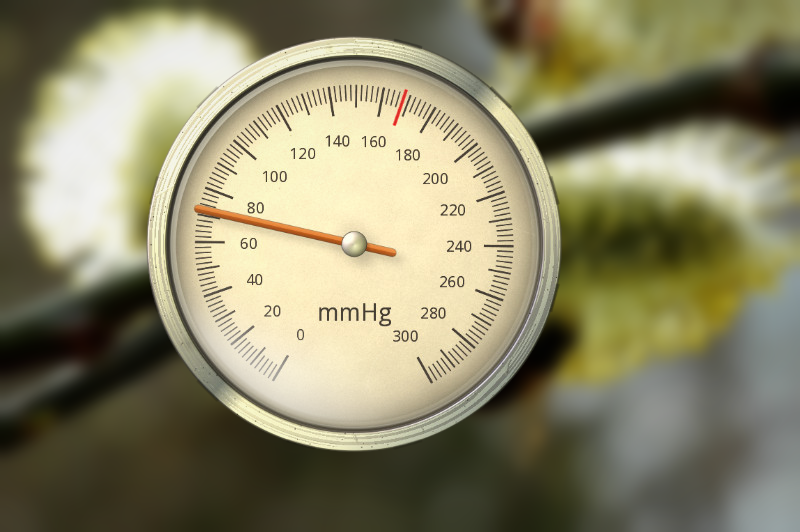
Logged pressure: 72 mmHg
